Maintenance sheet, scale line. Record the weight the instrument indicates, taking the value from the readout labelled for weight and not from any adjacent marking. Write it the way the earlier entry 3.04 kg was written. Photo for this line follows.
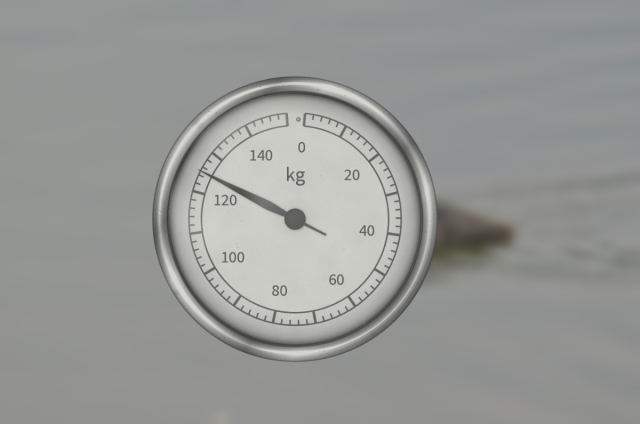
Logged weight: 125 kg
